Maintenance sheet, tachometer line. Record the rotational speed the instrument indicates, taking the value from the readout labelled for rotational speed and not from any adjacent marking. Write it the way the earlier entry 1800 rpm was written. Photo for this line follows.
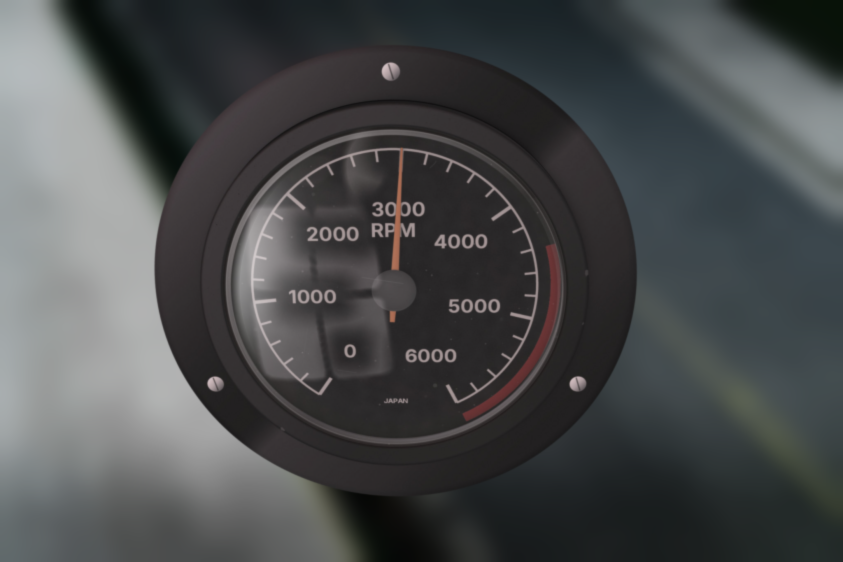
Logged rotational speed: 3000 rpm
